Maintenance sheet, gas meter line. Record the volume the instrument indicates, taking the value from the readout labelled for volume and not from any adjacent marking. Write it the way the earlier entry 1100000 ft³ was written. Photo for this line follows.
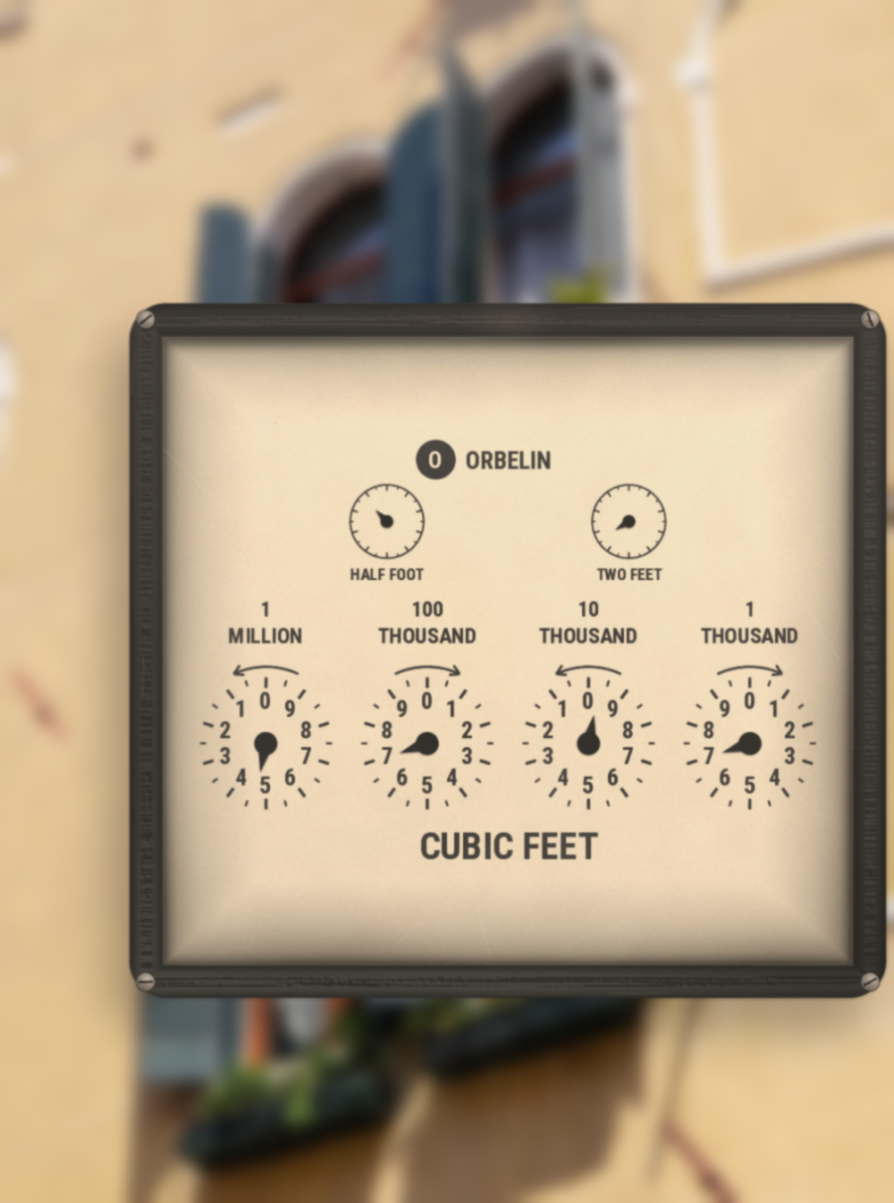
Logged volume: 469700 ft³
